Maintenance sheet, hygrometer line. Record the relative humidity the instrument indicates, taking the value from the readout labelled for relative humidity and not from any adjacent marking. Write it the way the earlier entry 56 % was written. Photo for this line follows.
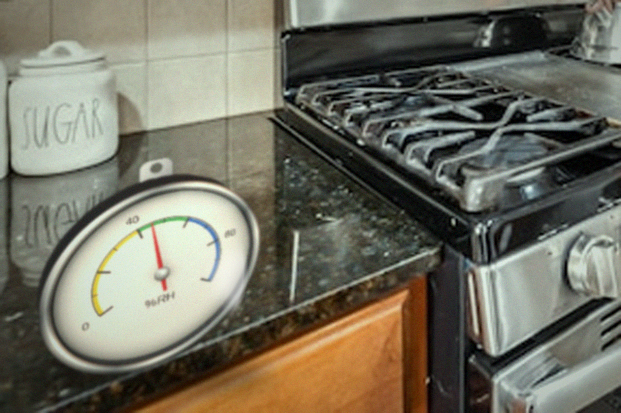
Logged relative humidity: 45 %
